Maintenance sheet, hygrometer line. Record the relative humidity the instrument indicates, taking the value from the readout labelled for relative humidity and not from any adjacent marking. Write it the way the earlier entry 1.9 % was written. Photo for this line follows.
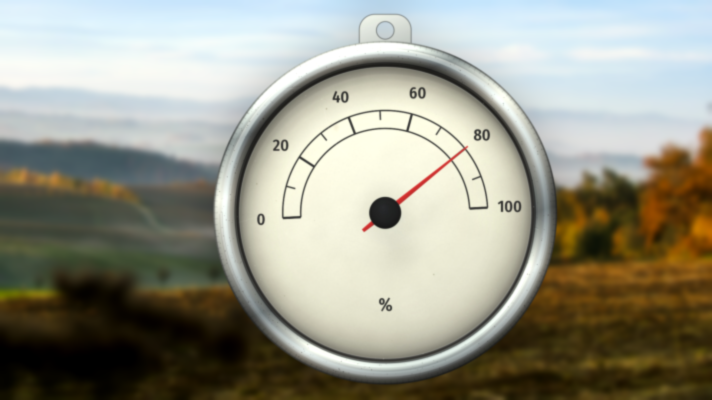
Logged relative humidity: 80 %
